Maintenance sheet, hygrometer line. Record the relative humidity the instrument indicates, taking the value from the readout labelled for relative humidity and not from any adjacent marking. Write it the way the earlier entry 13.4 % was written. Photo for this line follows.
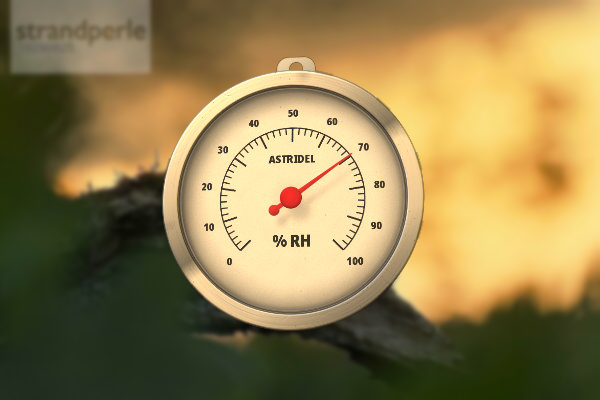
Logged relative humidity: 70 %
